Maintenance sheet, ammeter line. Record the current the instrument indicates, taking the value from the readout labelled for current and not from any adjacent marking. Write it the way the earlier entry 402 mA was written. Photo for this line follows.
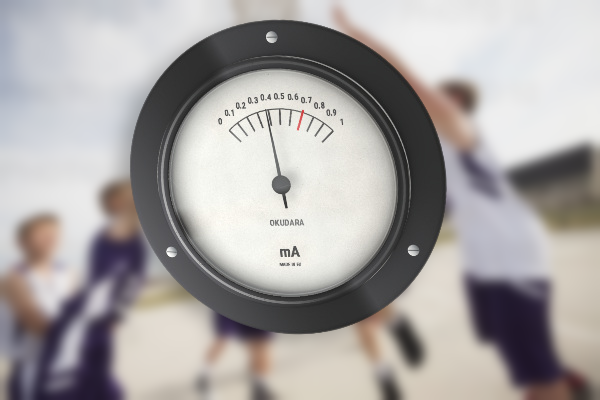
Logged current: 0.4 mA
